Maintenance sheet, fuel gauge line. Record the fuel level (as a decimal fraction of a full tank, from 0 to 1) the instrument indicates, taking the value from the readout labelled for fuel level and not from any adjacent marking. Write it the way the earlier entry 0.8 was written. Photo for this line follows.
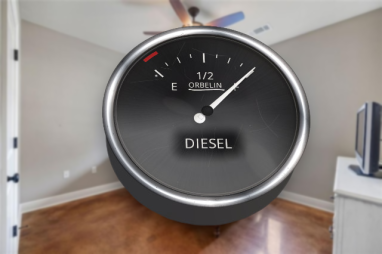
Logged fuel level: 1
